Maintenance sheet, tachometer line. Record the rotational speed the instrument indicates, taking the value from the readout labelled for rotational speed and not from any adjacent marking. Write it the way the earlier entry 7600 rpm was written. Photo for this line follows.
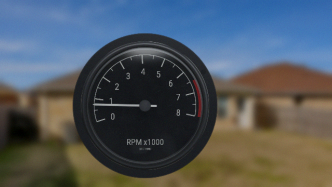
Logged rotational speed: 750 rpm
